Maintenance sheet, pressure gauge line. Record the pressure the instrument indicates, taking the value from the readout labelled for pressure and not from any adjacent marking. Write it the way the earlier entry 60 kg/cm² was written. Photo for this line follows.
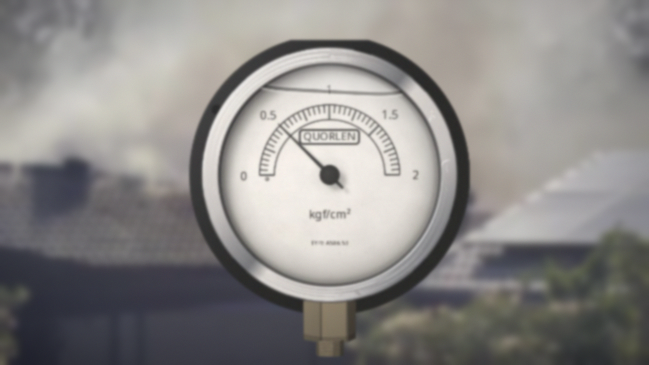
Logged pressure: 0.5 kg/cm²
